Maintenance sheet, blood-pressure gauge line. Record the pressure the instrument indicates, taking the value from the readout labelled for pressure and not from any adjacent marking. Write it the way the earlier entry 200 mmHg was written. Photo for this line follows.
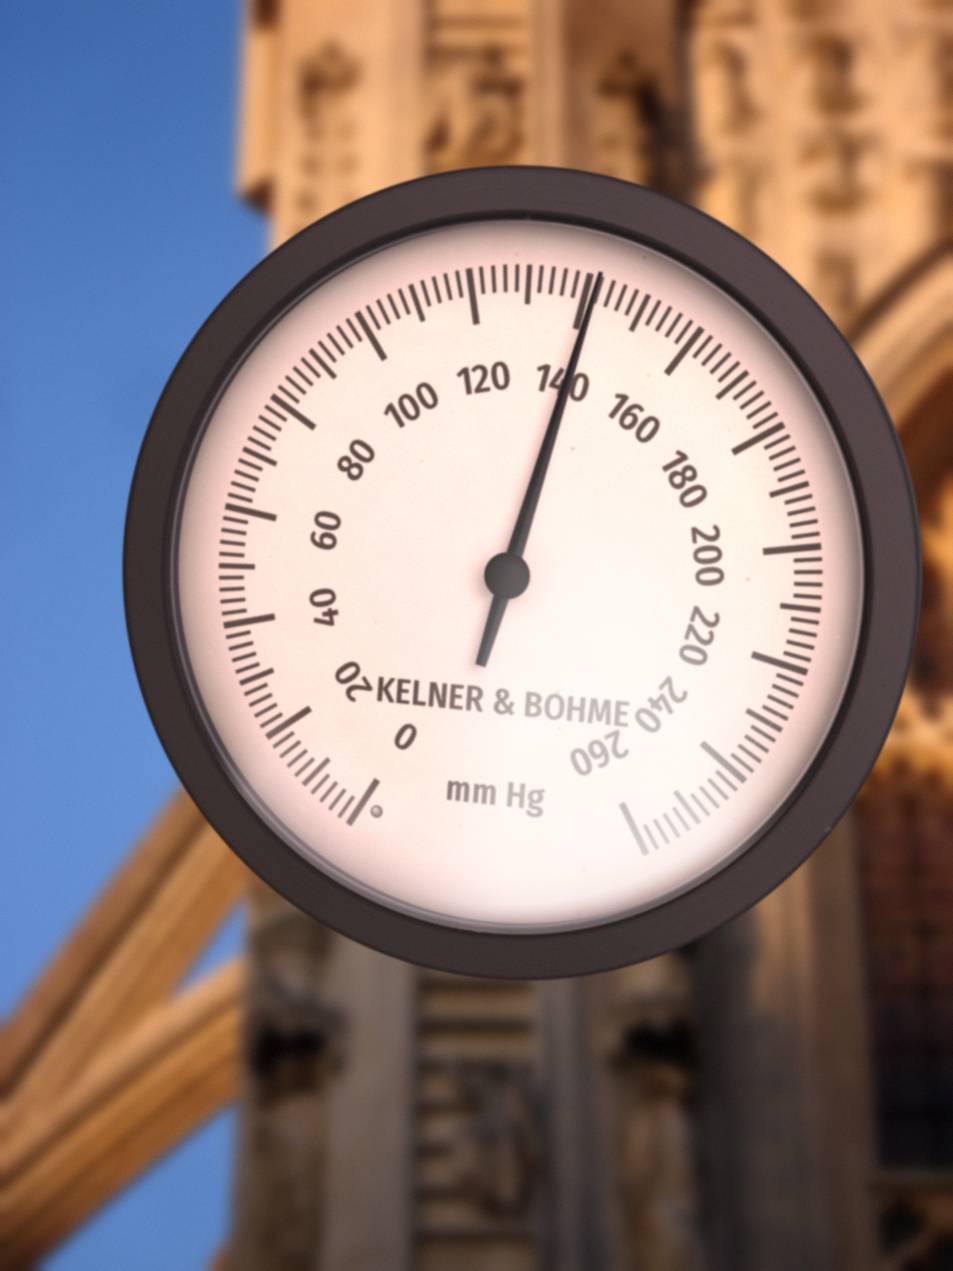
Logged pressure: 142 mmHg
